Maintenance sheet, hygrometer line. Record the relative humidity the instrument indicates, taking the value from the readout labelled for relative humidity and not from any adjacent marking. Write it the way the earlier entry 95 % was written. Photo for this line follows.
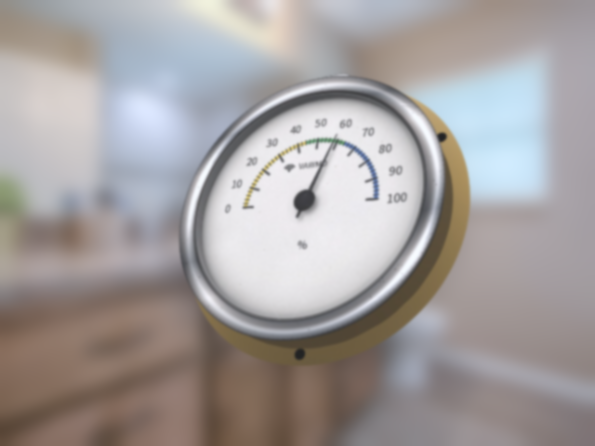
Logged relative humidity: 60 %
